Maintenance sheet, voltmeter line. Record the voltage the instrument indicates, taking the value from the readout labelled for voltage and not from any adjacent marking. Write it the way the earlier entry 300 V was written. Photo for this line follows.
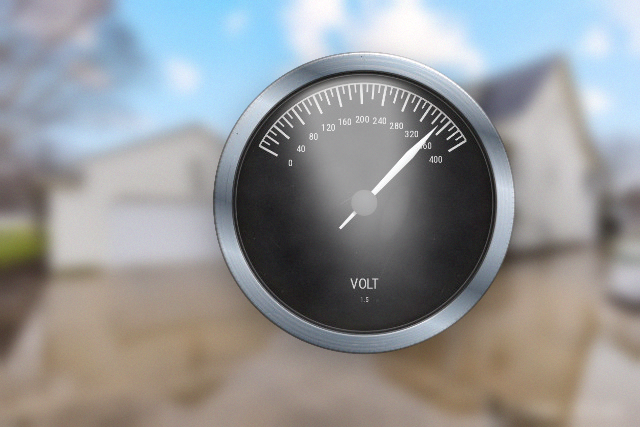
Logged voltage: 350 V
